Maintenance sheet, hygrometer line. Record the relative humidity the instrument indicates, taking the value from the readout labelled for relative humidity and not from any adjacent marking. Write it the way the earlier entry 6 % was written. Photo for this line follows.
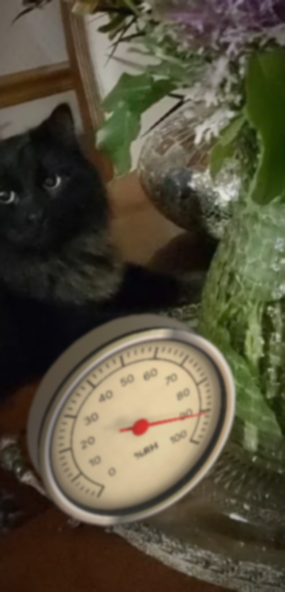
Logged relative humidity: 90 %
